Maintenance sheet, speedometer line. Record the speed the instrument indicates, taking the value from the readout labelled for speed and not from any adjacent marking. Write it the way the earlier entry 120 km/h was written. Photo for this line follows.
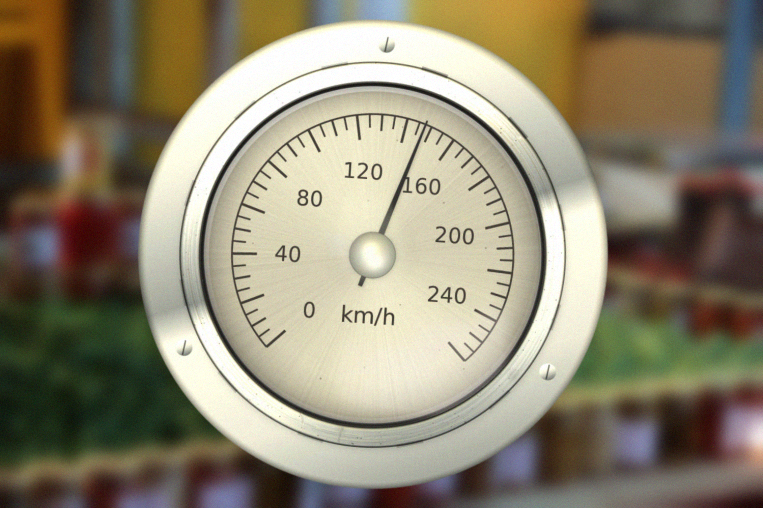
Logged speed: 147.5 km/h
